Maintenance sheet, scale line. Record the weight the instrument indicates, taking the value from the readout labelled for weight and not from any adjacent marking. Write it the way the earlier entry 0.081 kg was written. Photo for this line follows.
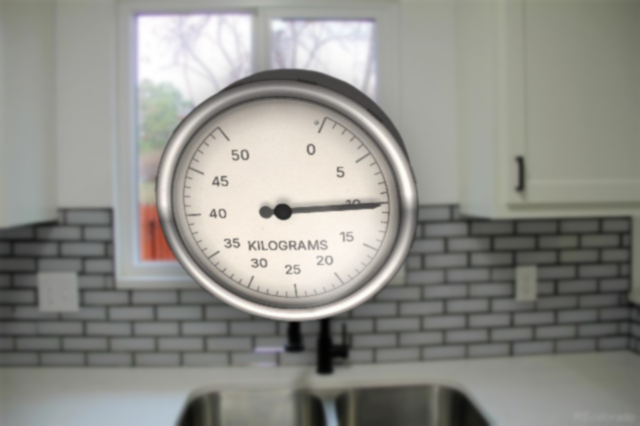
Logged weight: 10 kg
